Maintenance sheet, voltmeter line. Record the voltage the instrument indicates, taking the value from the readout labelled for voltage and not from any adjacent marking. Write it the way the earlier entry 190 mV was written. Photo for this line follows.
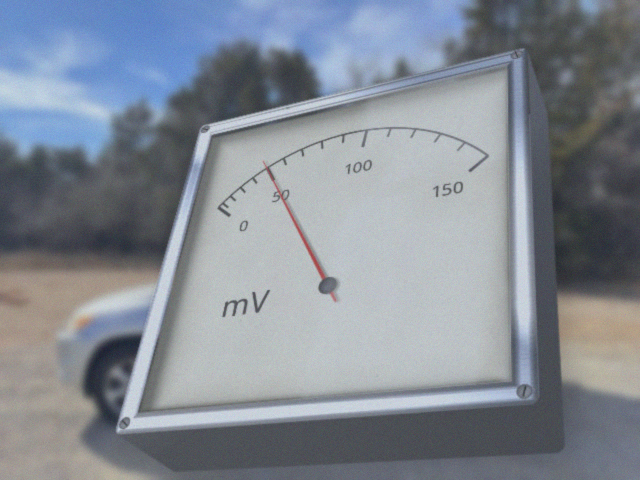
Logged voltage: 50 mV
